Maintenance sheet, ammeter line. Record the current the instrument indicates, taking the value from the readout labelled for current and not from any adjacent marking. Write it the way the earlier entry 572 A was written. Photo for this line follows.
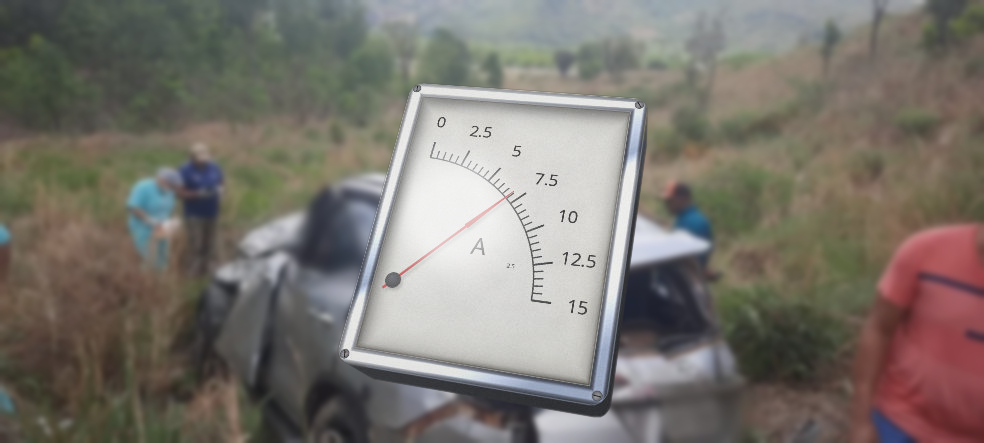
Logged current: 7 A
